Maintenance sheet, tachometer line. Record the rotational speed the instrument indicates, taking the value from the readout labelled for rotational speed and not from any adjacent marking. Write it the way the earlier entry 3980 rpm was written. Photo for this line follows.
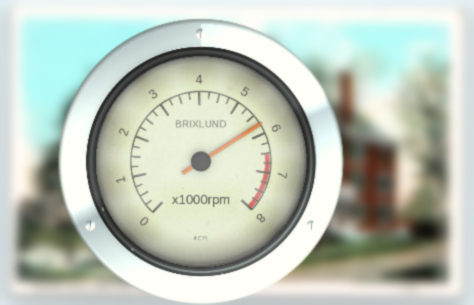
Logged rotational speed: 5750 rpm
